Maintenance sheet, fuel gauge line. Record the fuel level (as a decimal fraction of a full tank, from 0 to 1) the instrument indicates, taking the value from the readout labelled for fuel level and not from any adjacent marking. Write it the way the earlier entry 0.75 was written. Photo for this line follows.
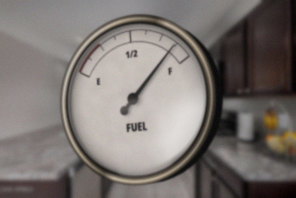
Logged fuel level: 0.875
